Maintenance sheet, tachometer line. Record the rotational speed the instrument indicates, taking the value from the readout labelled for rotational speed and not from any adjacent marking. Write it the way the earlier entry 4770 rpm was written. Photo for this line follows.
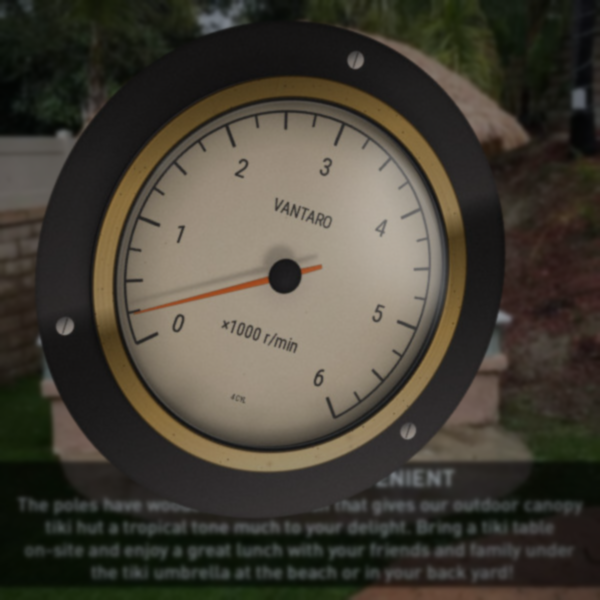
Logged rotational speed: 250 rpm
